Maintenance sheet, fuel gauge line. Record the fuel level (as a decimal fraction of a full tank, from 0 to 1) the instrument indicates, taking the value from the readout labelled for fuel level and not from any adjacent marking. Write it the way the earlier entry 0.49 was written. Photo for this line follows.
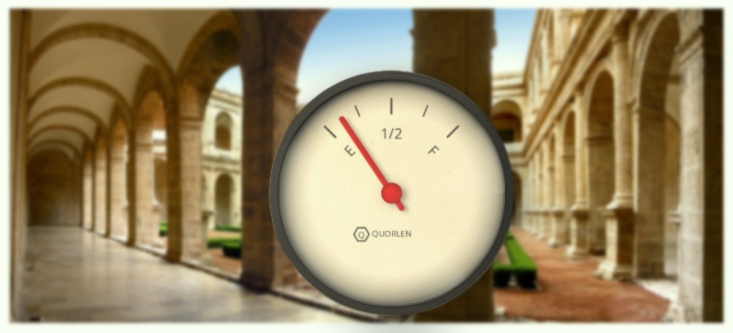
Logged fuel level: 0.125
